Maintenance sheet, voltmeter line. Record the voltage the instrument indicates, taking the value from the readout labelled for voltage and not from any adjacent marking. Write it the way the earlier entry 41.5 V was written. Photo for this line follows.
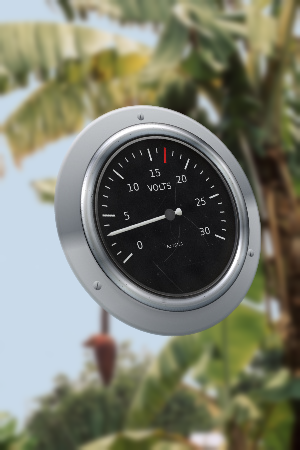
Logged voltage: 3 V
